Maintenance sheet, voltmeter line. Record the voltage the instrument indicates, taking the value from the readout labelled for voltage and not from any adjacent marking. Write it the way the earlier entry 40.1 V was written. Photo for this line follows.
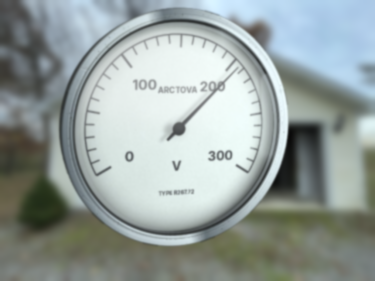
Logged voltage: 205 V
